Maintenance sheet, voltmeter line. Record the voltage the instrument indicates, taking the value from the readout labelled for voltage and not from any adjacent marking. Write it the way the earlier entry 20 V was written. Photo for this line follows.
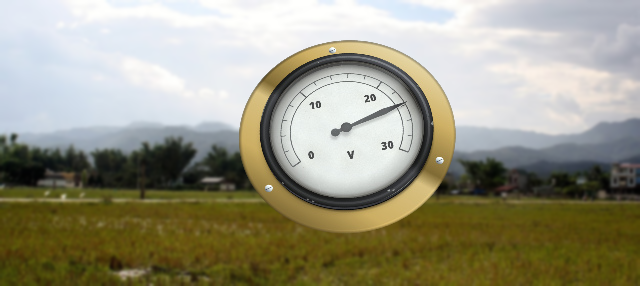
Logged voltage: 24 V
